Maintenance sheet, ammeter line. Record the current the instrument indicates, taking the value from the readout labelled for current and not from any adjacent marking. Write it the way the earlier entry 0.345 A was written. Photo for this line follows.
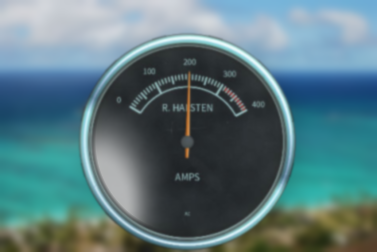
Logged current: 200 A
